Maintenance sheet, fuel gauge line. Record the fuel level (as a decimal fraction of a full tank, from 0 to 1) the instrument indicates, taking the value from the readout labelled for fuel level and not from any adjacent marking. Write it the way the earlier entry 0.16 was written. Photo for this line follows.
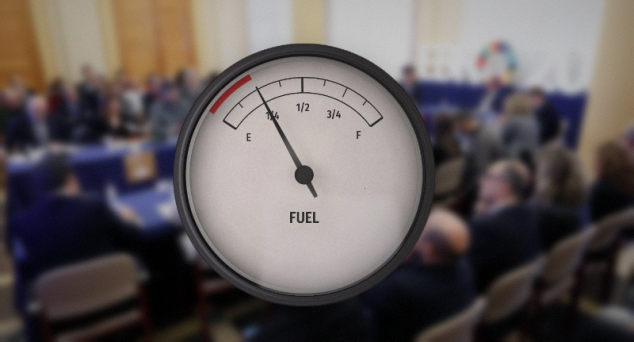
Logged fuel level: 0.25
